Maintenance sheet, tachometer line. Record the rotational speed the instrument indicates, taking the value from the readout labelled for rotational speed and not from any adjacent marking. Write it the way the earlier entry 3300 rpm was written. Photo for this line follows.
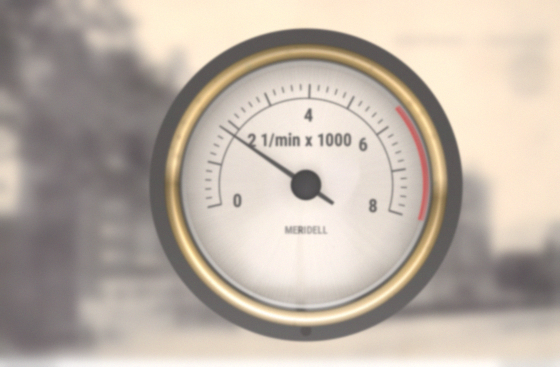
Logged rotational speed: 1800 rpm
